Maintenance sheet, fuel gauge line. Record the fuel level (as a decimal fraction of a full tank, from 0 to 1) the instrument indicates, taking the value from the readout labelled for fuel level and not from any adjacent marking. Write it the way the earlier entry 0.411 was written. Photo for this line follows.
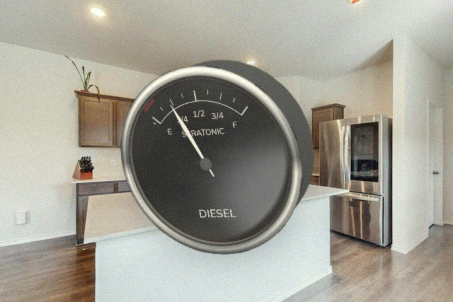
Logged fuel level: 0.25
